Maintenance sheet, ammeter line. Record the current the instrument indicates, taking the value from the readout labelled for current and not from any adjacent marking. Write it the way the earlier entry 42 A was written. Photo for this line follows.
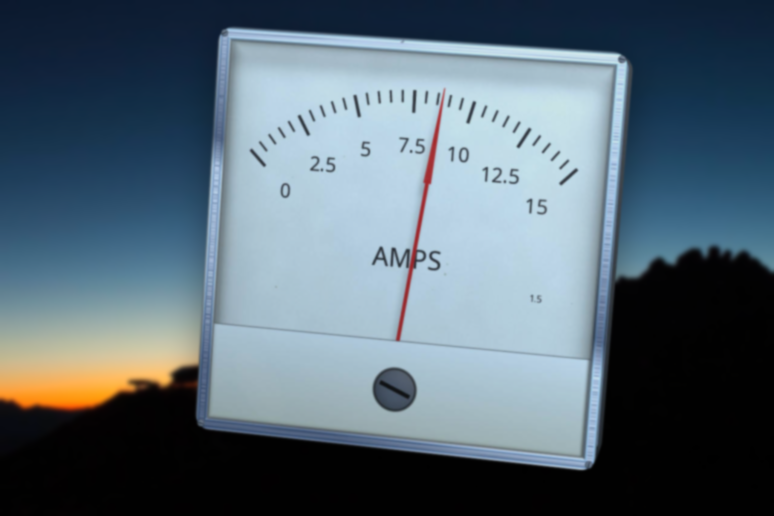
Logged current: 8.75 A
